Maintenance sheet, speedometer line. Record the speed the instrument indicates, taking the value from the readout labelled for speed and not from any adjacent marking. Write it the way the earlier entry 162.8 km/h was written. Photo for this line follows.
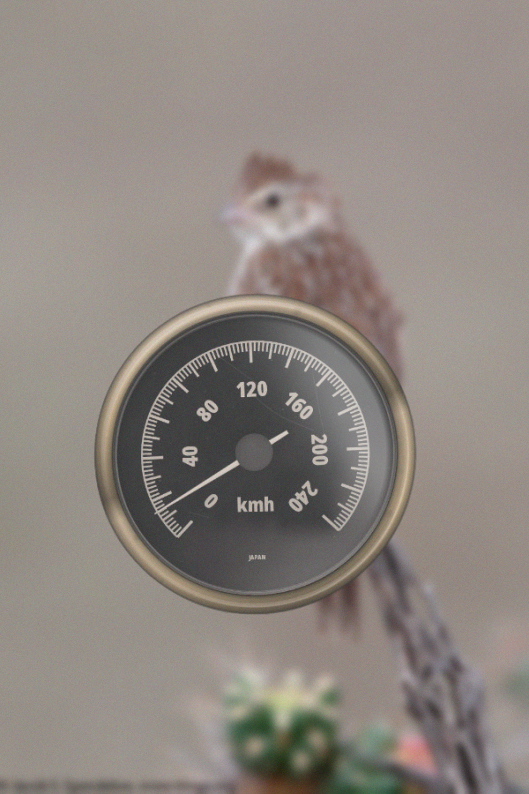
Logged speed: 14 km/h
